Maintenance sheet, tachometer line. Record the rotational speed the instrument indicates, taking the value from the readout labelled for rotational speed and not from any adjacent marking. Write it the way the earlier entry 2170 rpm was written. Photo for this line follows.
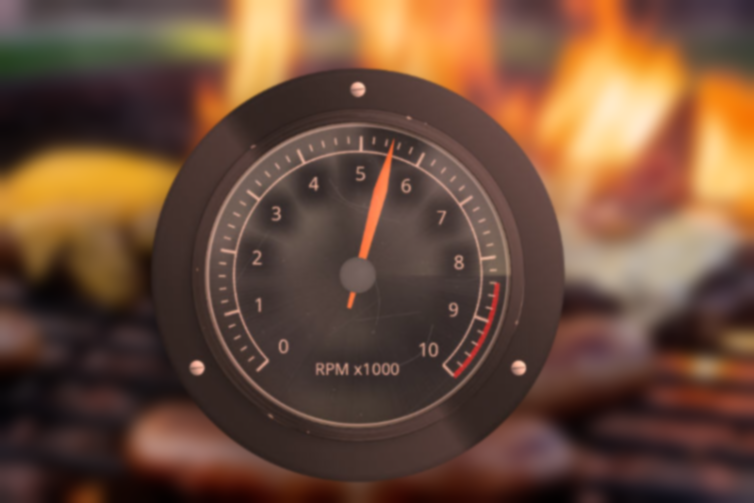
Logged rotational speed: 5500 rpm
